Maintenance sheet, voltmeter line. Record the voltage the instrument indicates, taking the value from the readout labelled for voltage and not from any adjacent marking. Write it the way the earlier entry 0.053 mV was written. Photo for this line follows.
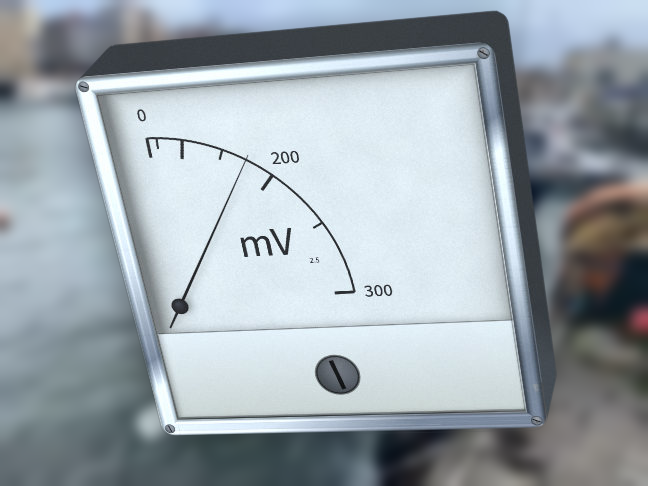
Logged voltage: 175 mV
